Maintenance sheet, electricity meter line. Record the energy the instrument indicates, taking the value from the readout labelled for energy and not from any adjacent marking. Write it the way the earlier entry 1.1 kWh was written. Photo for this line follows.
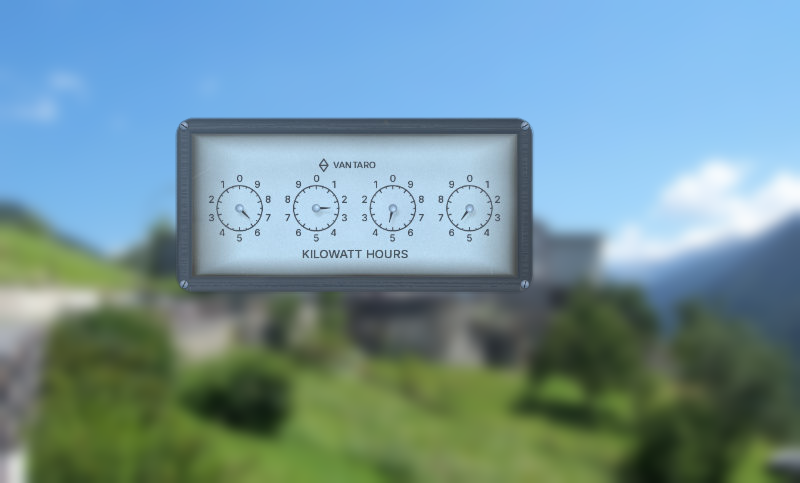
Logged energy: 6246 kWh
